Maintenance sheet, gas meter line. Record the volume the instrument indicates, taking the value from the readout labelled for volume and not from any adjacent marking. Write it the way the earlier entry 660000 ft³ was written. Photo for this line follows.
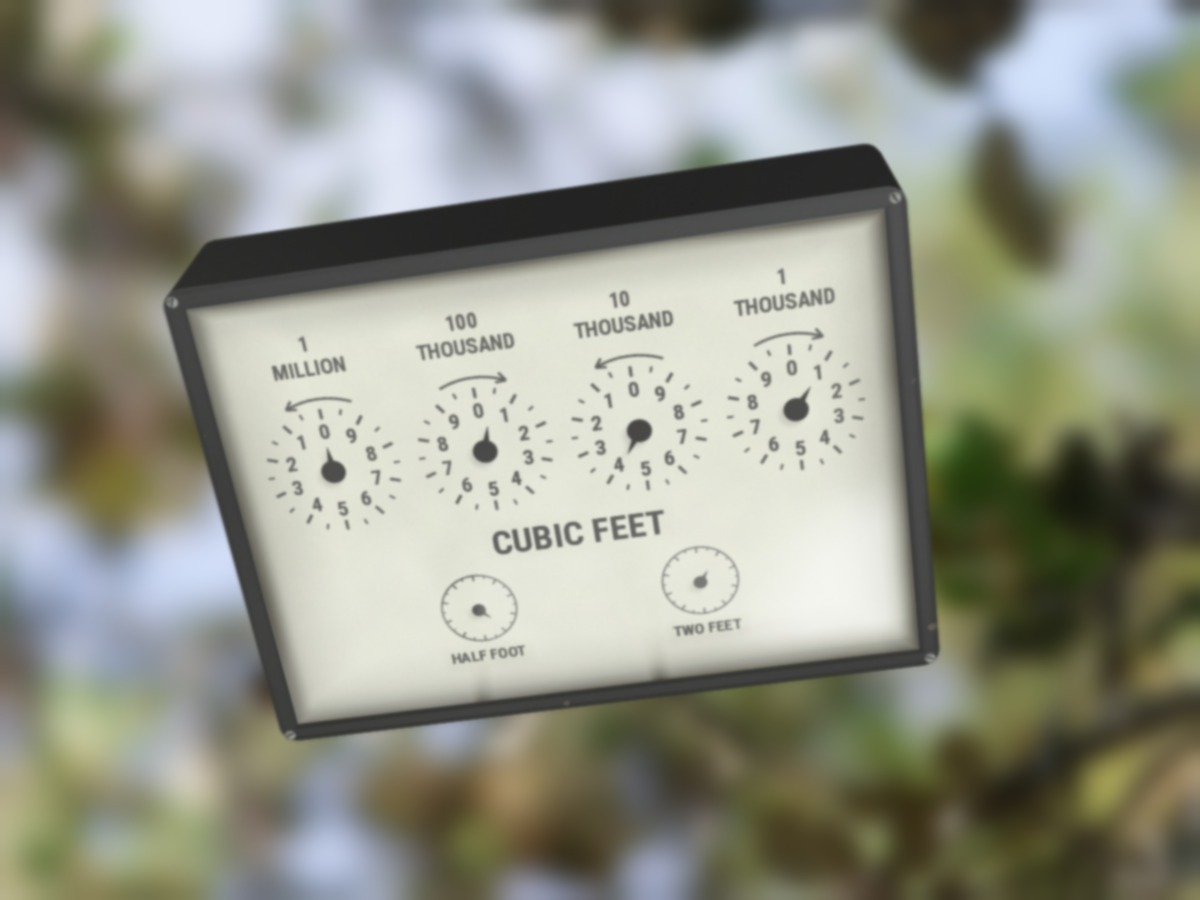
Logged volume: 4100 ft³
